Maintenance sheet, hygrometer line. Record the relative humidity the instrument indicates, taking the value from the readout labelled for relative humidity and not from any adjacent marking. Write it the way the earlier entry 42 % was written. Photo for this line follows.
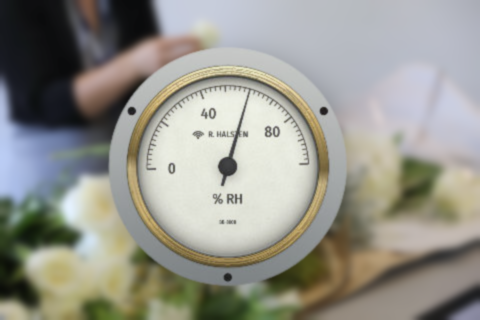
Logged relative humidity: 60 %
